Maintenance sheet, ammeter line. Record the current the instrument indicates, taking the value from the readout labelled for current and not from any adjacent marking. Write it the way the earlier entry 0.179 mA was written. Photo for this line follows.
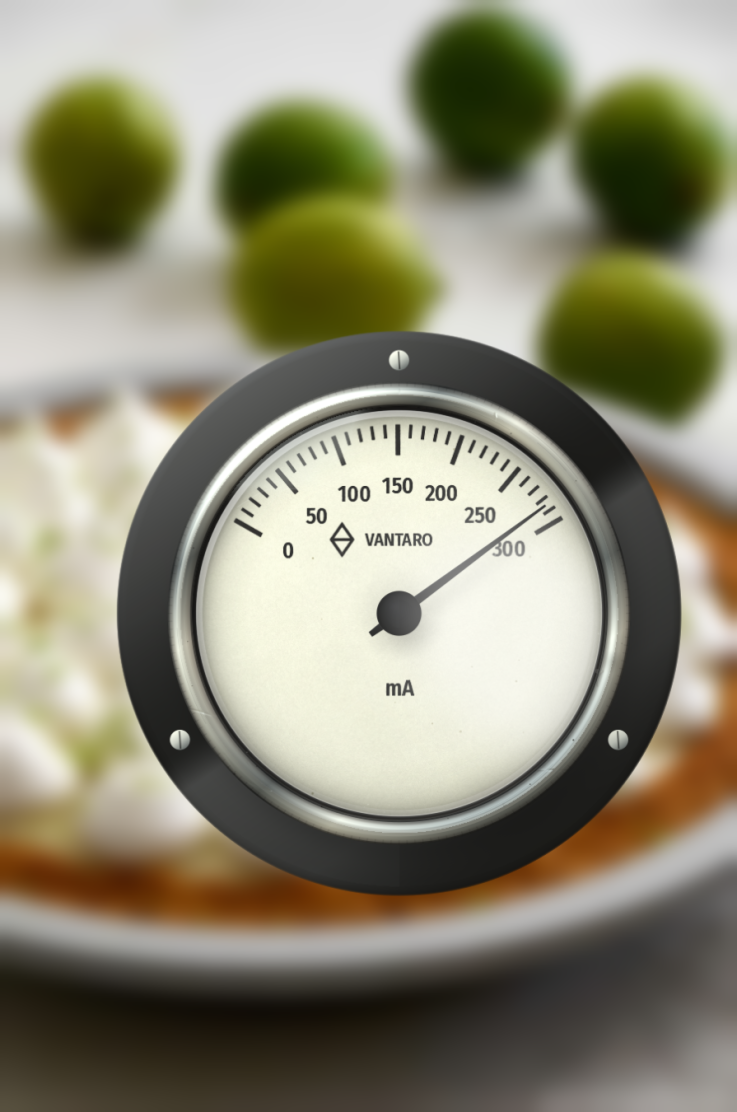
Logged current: 285 mA
